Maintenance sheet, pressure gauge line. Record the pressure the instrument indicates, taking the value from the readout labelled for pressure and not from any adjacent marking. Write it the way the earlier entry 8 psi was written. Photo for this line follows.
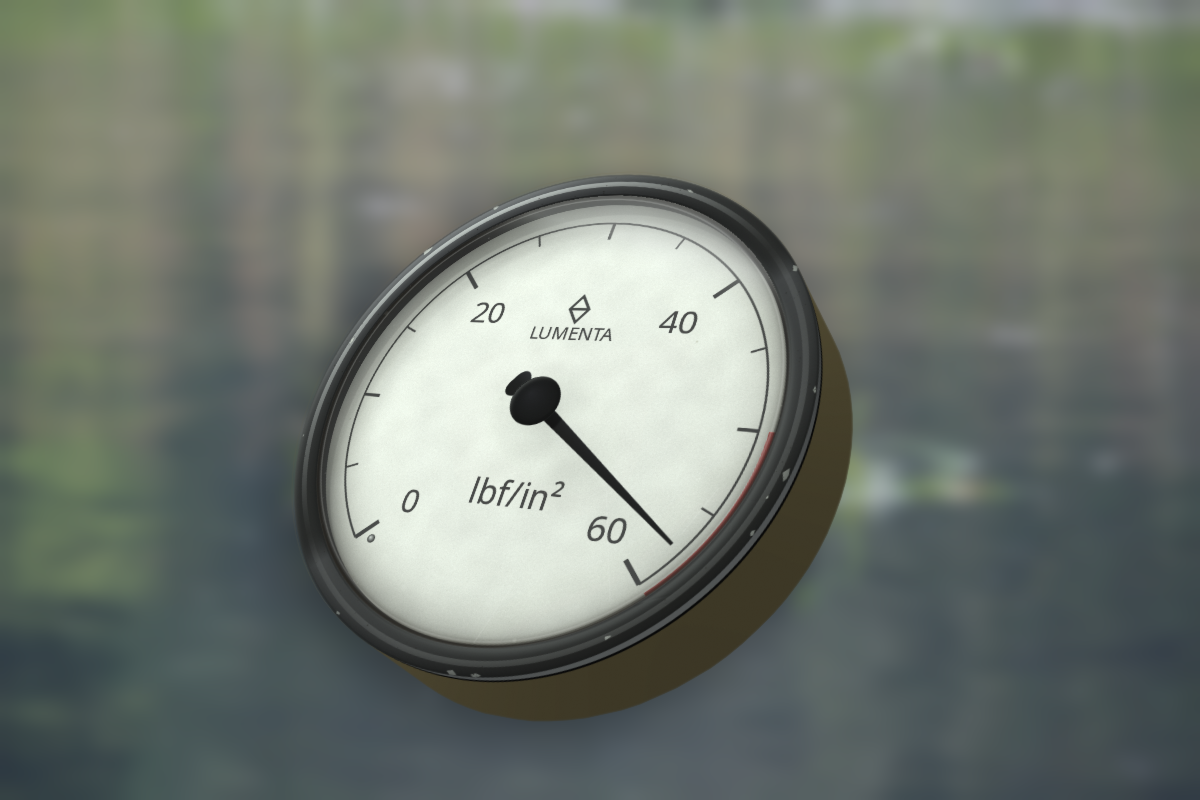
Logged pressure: 57.5 psi
